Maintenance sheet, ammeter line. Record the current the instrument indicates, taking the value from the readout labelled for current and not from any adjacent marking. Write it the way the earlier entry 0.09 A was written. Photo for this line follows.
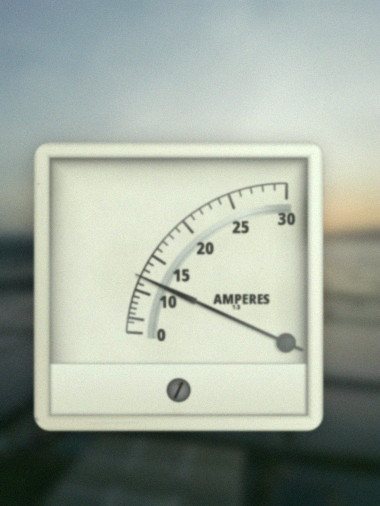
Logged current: 12 A
